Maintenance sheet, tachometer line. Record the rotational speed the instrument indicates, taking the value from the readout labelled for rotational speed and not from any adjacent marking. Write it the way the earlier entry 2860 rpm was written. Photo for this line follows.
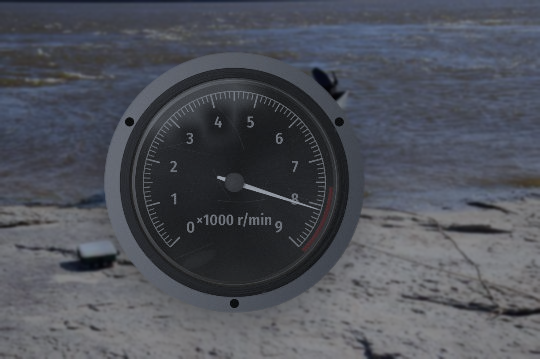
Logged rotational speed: 8100 rpm
